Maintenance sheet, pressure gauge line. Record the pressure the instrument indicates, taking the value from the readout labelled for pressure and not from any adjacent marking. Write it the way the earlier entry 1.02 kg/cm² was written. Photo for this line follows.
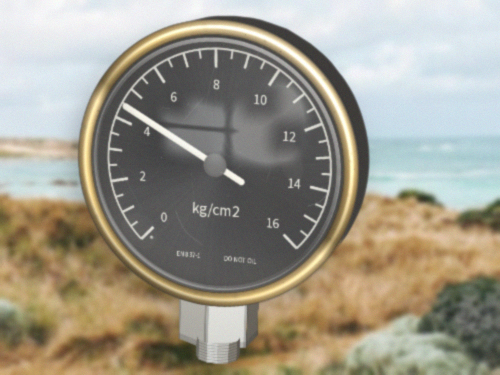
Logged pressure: 4.5 kg/cm²
